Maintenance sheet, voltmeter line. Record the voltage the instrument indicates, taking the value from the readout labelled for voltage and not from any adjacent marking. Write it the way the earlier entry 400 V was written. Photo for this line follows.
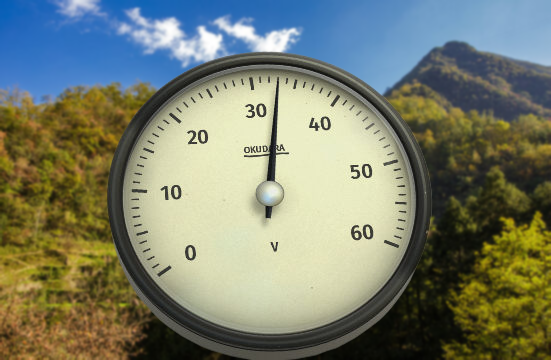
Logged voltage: 33 V
